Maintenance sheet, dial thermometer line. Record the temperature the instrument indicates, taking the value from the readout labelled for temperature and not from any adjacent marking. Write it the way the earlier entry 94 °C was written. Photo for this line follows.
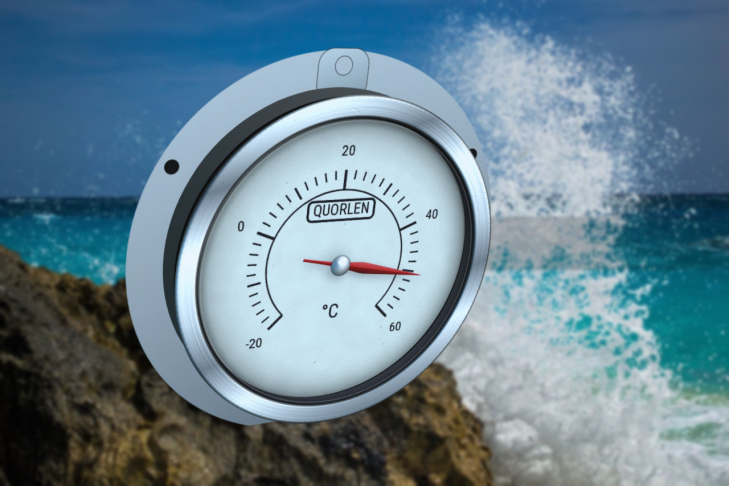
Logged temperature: 50 °C
